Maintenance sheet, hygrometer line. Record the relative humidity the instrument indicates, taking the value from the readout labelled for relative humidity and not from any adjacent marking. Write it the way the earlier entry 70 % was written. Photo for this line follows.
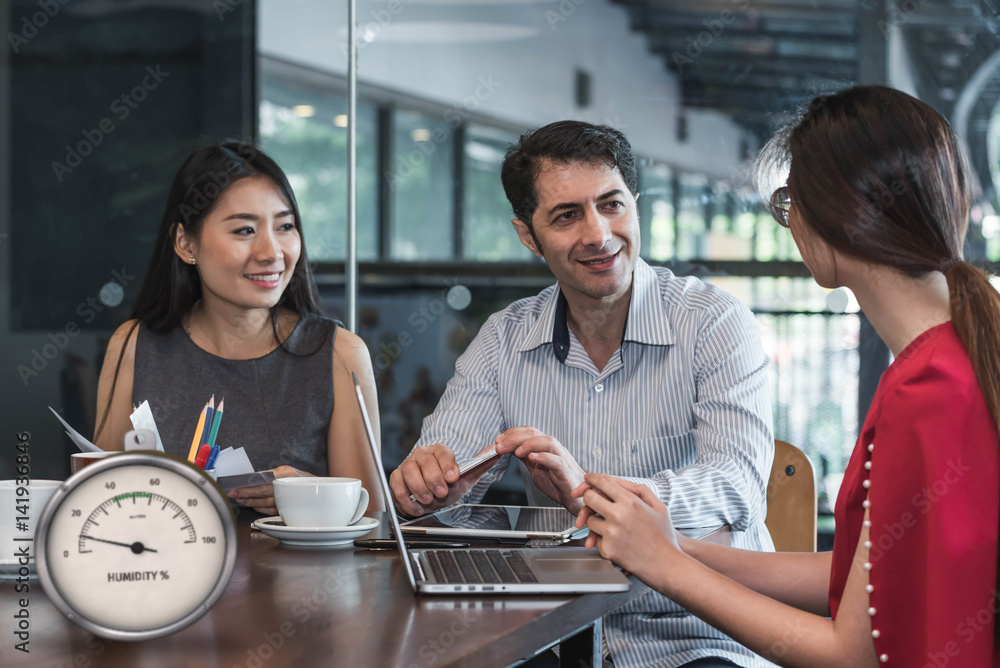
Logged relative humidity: 10 %
